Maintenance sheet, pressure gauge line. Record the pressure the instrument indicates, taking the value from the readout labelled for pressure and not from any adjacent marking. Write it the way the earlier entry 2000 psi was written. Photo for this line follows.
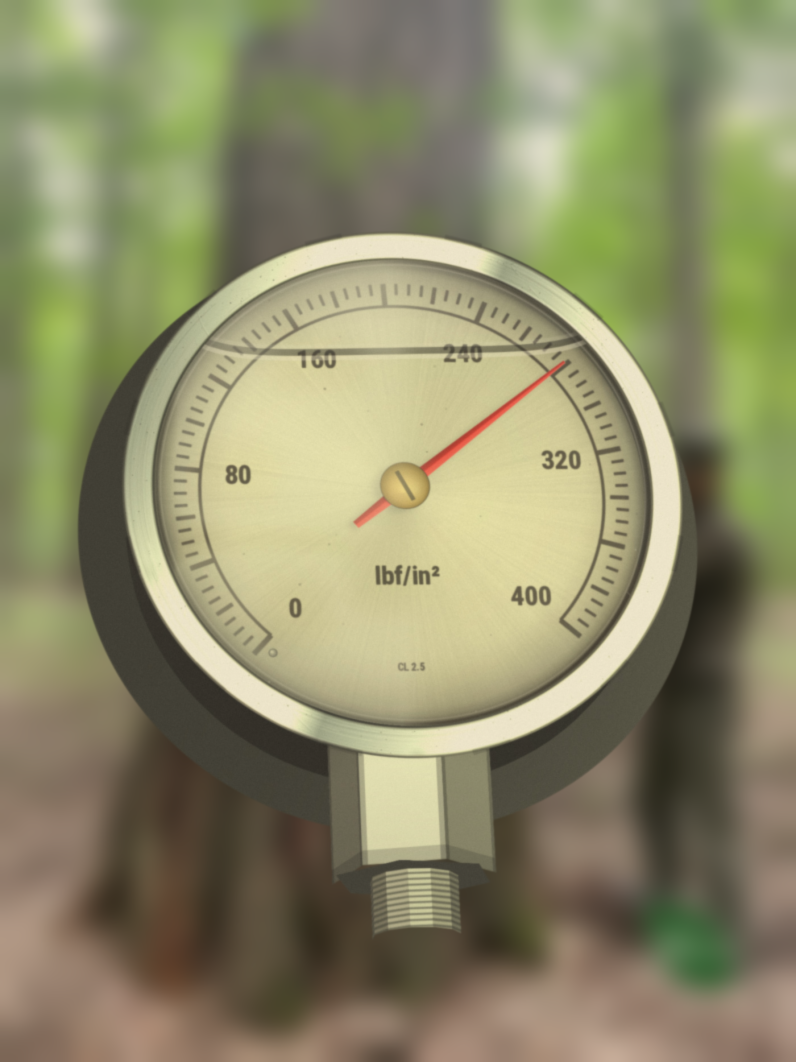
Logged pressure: 280 psi
